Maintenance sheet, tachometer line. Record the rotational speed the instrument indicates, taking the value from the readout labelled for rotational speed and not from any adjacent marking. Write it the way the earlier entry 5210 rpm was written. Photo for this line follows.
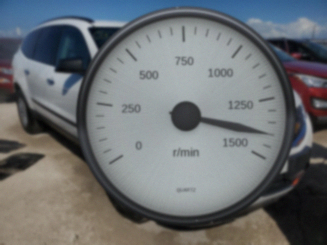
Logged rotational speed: 1400 rpm
